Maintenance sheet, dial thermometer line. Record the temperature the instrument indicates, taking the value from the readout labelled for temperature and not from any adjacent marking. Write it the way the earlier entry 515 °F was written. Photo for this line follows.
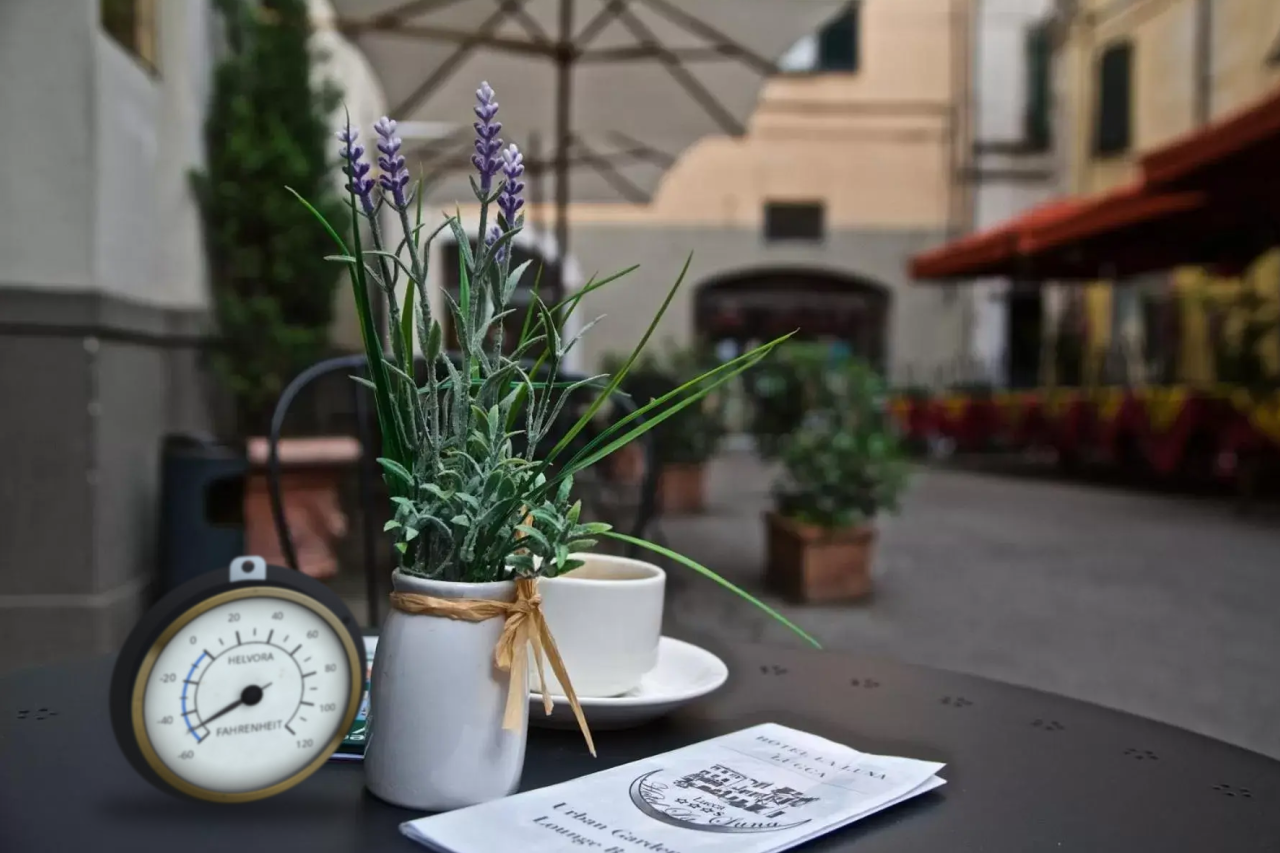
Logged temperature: -50 °F
